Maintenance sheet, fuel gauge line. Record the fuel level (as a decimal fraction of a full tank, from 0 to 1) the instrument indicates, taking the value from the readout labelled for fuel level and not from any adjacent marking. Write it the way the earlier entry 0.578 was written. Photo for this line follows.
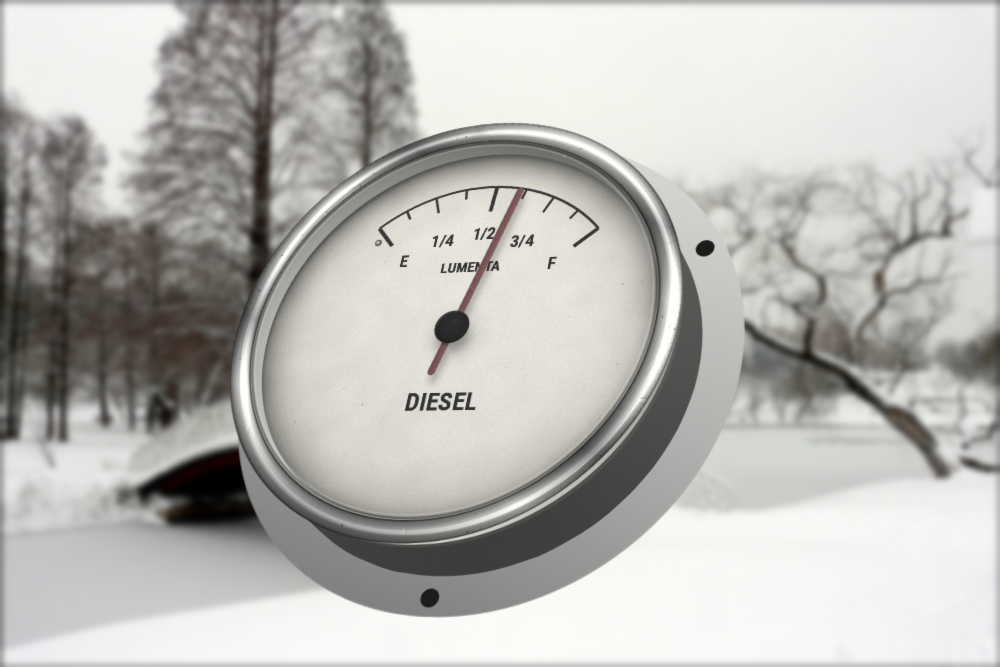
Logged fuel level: 0.625
